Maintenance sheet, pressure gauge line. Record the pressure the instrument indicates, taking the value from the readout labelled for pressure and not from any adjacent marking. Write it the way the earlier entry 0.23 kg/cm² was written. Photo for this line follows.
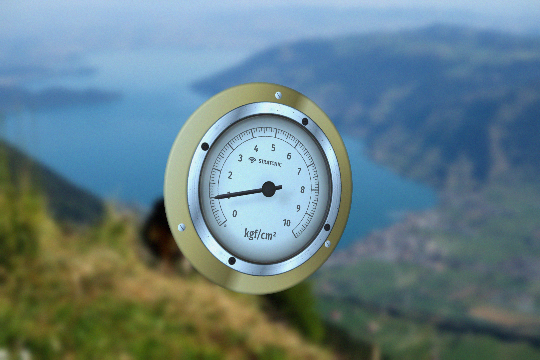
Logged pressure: 1 kg/cm²
